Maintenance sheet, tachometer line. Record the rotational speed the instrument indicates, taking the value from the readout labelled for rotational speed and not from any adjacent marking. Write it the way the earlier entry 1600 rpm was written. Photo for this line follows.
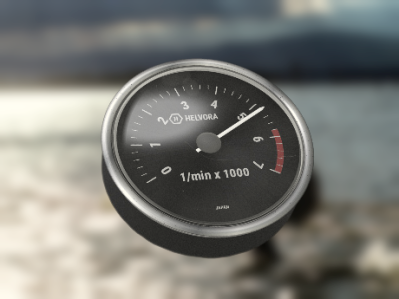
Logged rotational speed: 5200 rpm
